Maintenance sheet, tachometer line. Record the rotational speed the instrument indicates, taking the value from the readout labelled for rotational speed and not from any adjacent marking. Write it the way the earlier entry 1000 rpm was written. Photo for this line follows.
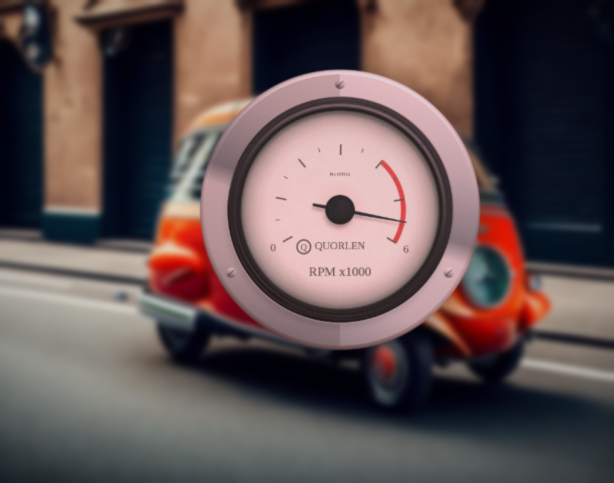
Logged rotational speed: 5500 rpm
